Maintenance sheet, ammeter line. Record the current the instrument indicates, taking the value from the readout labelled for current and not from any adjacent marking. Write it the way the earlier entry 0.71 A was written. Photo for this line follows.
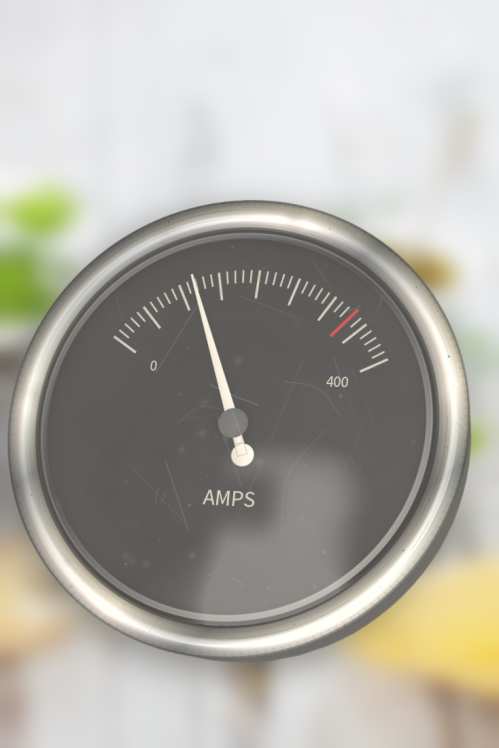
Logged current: 120 A
